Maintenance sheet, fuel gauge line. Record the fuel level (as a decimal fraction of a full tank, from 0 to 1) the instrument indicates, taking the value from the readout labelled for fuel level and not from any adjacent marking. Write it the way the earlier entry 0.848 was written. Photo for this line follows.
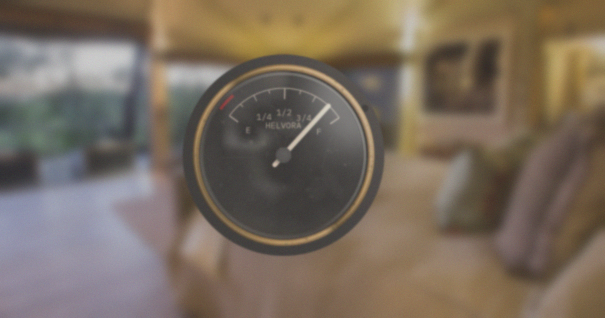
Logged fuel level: 0.875
